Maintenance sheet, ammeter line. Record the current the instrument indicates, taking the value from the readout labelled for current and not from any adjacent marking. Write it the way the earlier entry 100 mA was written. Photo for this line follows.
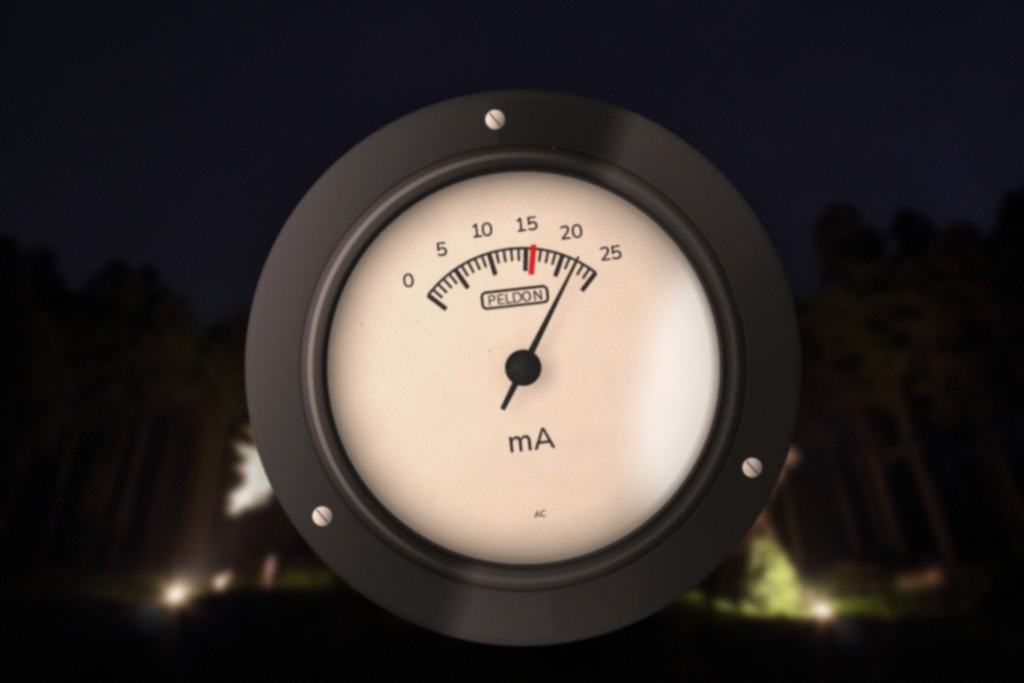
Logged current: 22 mA
